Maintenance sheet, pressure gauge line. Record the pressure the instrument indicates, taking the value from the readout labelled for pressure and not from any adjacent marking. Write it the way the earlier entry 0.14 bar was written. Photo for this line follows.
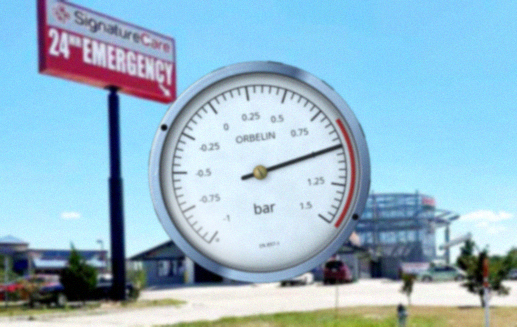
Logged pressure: 1 bar
